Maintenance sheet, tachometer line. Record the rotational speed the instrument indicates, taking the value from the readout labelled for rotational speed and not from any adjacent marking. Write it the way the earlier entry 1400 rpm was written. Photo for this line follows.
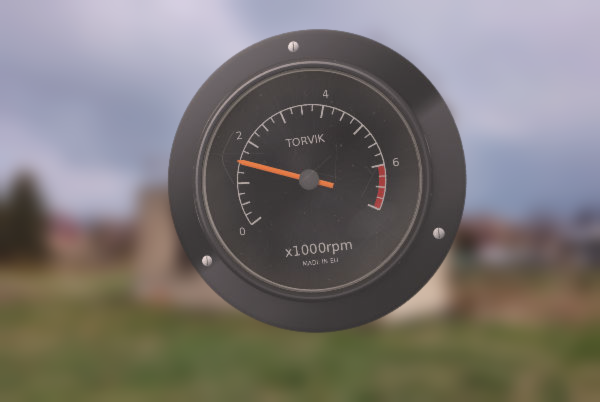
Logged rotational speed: 1500 rpm
